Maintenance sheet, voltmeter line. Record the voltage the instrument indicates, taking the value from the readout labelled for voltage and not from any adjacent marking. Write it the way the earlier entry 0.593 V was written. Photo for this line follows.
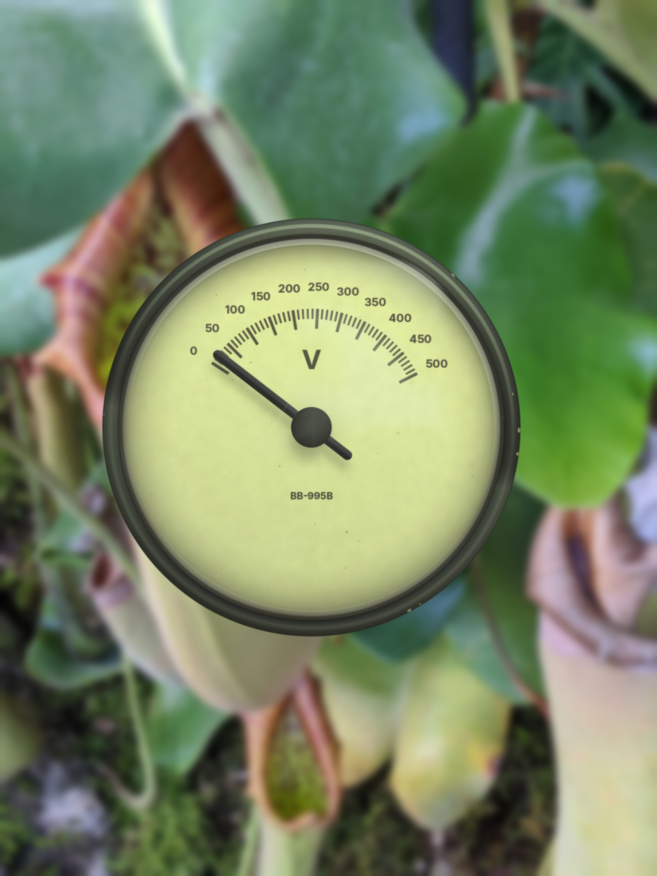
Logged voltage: 20 V
